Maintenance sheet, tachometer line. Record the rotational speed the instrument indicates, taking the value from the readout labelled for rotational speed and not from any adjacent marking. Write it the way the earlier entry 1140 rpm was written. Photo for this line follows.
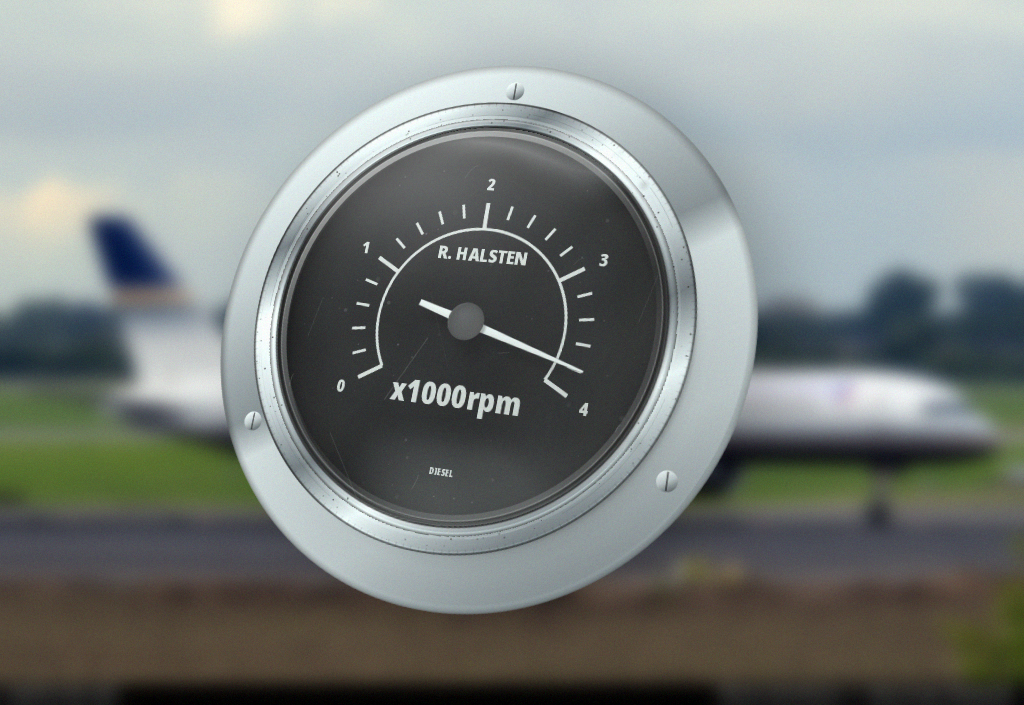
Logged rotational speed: 3800 rpm
